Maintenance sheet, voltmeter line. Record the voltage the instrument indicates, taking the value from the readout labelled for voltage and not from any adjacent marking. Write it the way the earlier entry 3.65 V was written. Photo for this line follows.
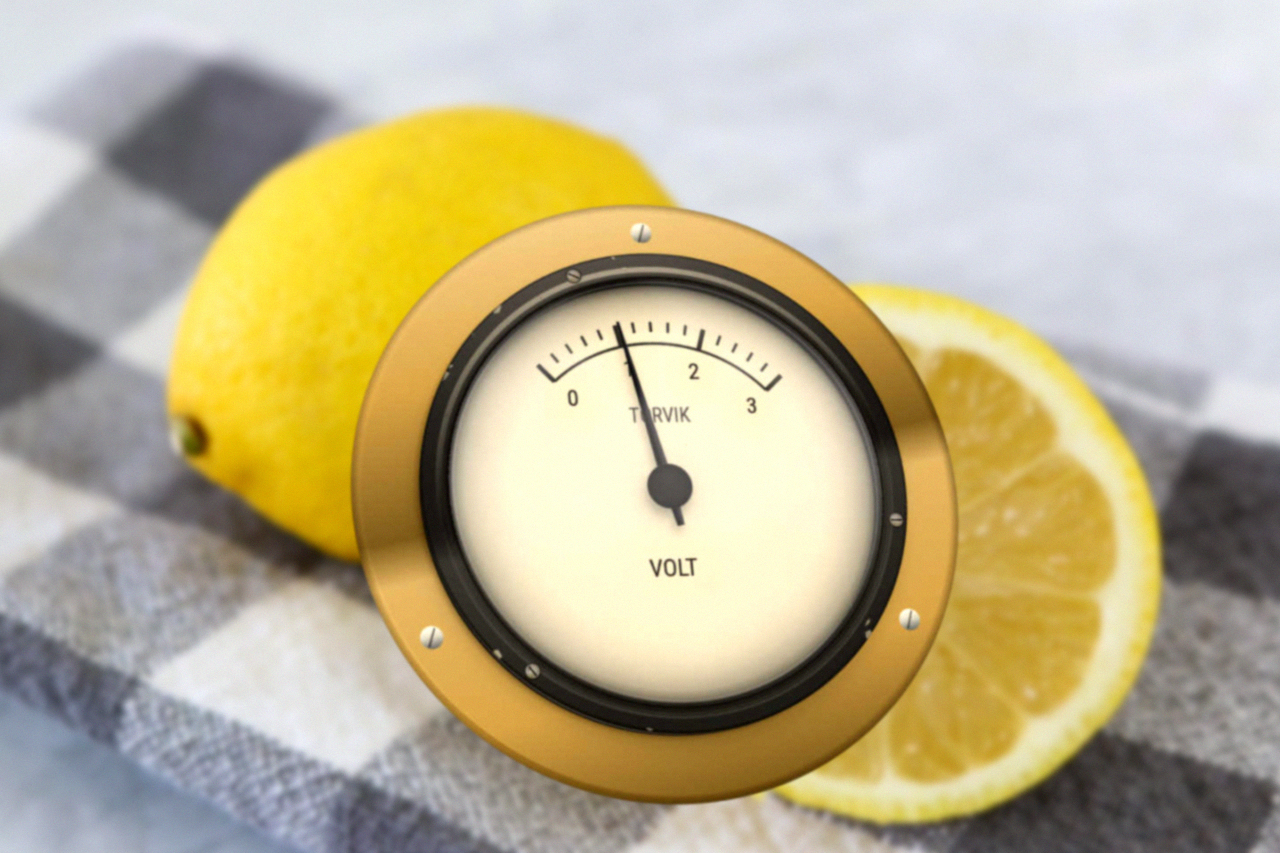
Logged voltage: 1 V
